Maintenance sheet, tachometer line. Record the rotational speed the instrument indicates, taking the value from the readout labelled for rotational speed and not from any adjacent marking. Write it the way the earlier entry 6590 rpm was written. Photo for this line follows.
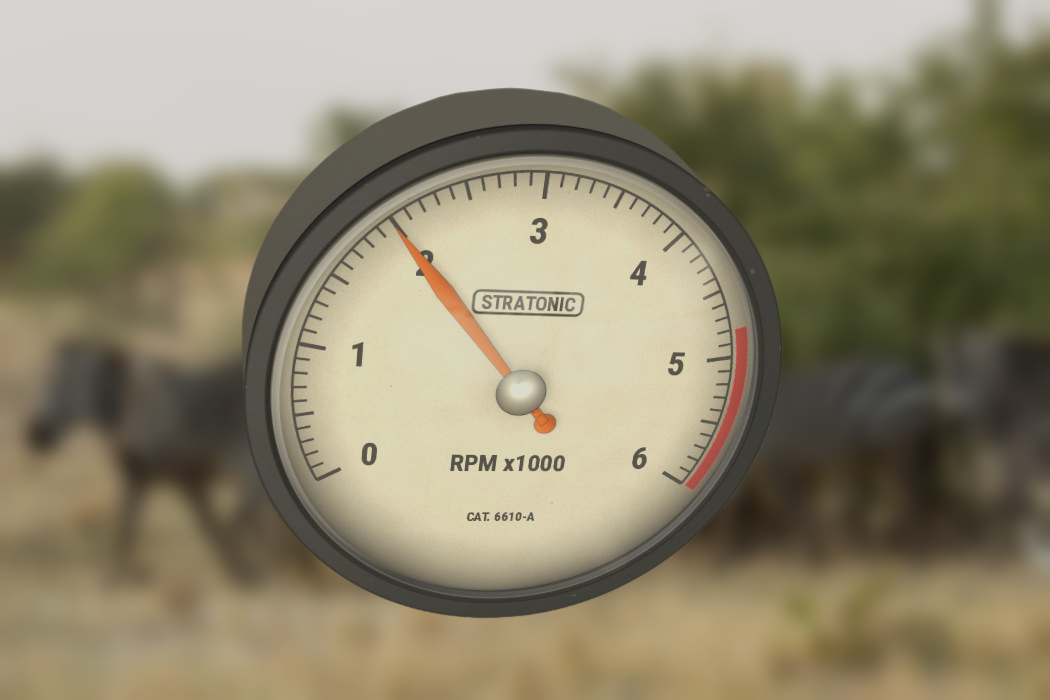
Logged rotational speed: 2000 rpm
